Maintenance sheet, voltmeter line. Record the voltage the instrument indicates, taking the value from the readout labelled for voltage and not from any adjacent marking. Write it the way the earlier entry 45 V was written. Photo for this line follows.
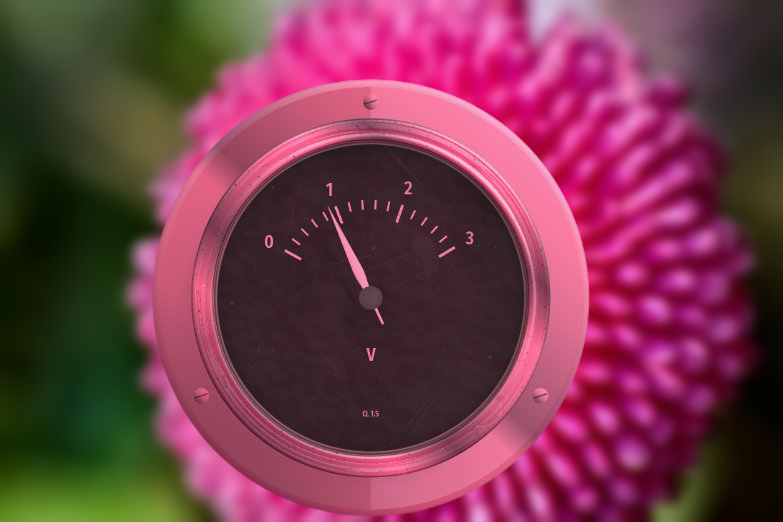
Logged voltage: 0.9 V
